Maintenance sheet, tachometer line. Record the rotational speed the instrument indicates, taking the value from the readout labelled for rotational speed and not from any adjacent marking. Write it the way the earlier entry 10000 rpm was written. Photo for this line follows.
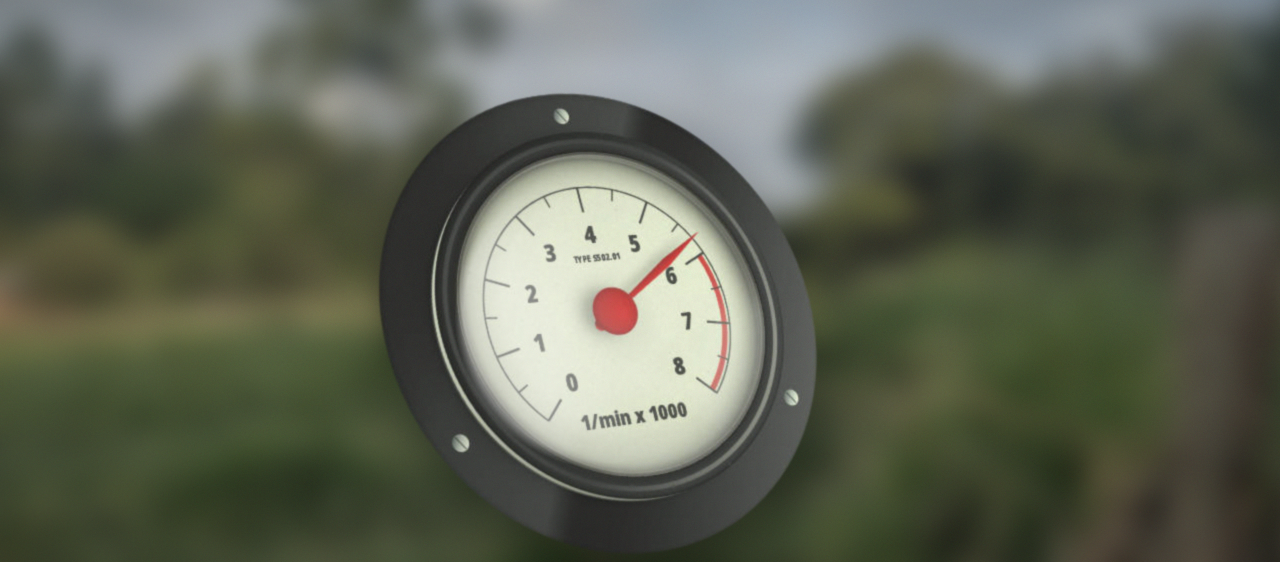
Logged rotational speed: 5750 rpm
